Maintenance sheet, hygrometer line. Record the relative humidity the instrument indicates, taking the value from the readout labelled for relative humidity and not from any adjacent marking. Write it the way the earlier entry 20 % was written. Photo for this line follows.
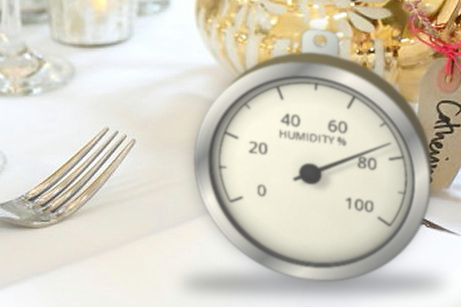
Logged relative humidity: 75 %
